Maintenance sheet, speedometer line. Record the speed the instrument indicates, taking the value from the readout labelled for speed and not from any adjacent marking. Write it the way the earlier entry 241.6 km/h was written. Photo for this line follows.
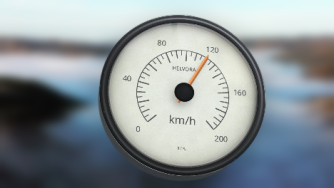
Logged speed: 120 km/h
